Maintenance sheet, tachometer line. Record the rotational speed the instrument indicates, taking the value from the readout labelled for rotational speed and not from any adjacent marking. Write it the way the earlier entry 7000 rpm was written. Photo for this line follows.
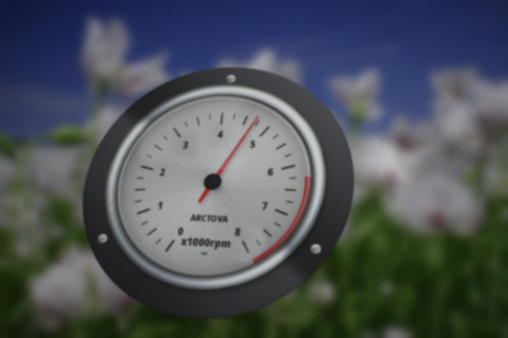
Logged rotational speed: 4750 rpm
